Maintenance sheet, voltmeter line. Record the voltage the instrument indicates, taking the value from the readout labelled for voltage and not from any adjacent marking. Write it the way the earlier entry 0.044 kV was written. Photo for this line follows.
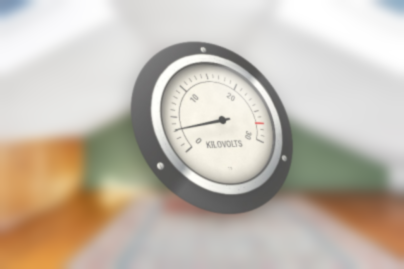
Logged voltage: 3 kV
